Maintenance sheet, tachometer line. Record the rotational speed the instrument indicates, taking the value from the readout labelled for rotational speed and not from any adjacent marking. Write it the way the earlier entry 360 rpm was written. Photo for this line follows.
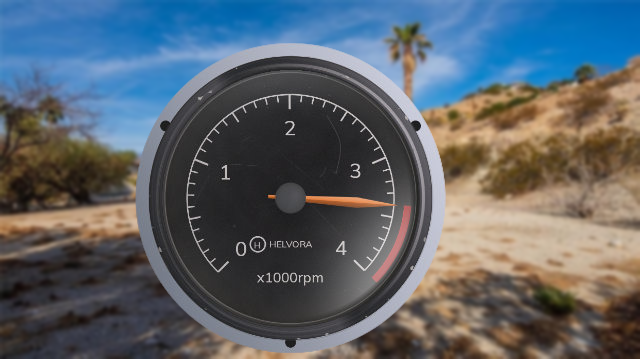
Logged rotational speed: 3400 rpm
